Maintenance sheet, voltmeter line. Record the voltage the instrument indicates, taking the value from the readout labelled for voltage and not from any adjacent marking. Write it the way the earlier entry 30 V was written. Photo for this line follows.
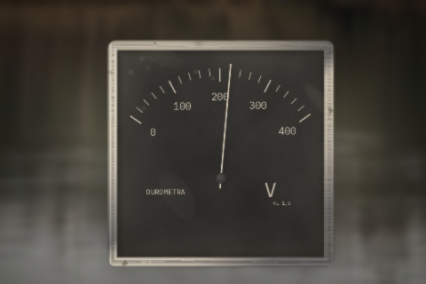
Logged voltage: 220 V
